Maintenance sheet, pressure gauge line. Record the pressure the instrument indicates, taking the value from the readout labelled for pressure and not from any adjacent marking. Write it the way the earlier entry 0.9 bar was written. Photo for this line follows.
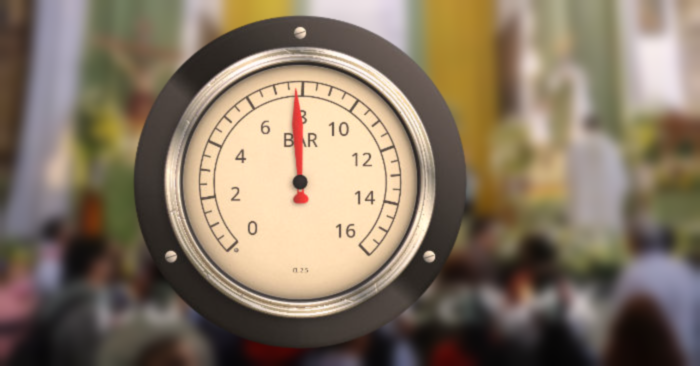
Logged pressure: 7.75 bar
